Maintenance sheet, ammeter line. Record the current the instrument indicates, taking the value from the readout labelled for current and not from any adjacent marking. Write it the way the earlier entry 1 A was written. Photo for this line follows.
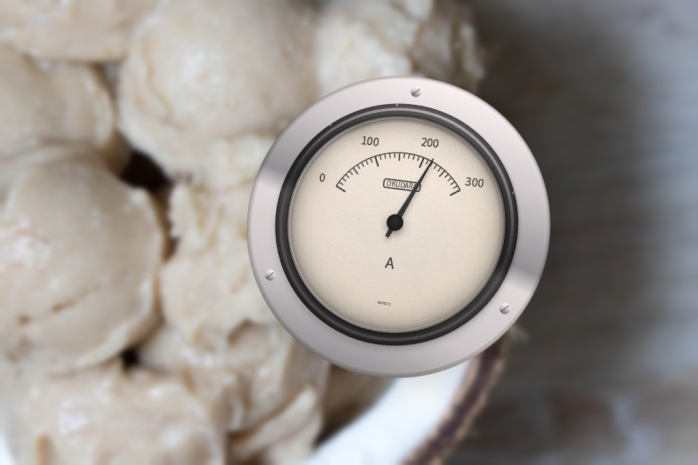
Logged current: 220 A
